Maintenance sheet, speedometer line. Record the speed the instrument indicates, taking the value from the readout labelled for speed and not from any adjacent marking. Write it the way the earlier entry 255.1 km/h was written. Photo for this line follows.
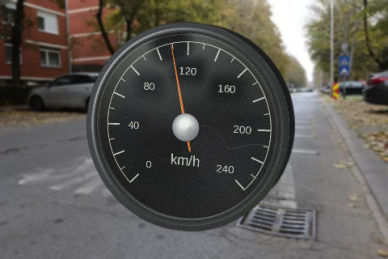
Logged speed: 110 km/h
